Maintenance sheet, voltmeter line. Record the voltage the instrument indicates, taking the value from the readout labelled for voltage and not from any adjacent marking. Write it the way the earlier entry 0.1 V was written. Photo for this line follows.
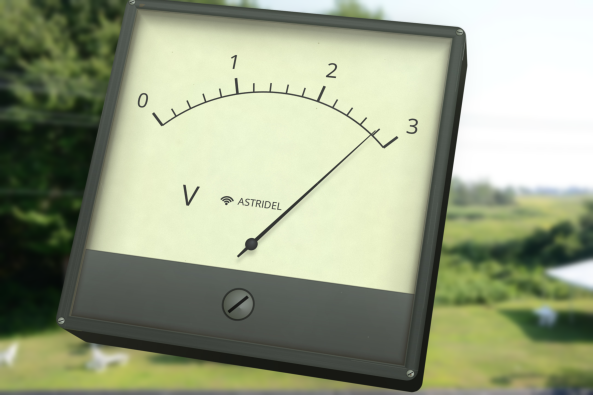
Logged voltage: 2.8 V
